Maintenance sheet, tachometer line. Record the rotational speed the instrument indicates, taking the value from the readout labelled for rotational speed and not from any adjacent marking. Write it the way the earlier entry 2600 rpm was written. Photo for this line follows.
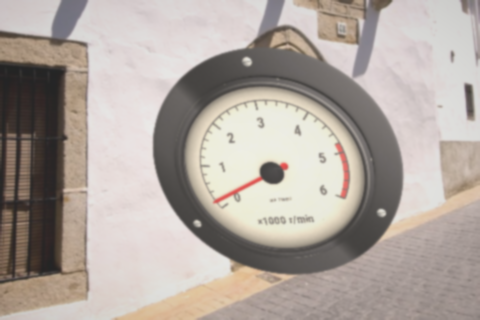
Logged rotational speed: 200 rpm
